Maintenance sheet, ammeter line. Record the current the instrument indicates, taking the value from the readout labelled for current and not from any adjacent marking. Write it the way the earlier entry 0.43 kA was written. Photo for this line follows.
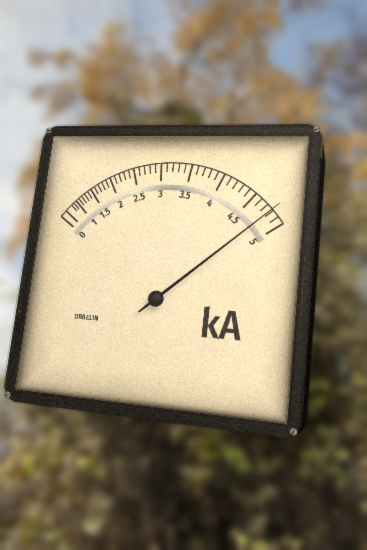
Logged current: 4.8 kA
